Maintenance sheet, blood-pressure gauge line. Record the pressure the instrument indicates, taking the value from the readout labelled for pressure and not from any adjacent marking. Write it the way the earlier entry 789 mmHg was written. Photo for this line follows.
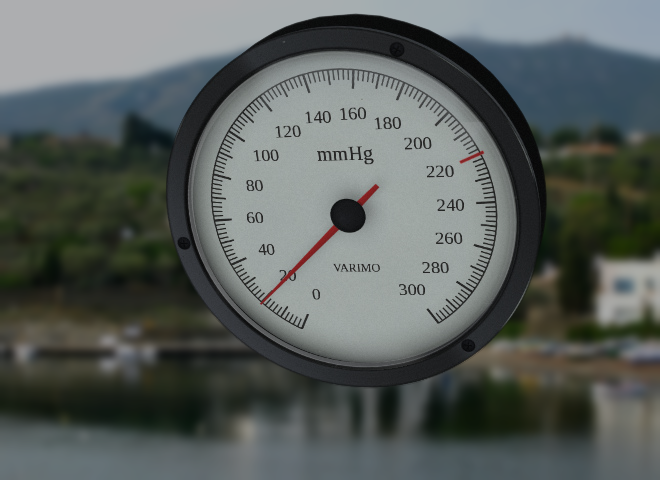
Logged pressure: 20 mmHg
